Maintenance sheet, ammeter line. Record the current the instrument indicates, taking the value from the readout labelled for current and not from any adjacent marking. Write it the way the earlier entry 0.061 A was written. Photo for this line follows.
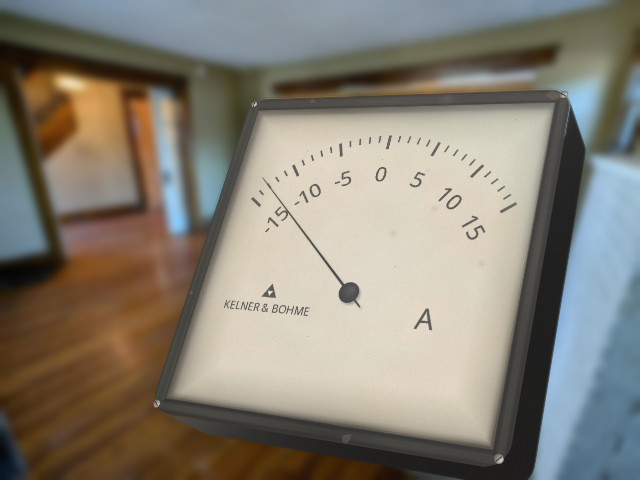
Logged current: -13 A
